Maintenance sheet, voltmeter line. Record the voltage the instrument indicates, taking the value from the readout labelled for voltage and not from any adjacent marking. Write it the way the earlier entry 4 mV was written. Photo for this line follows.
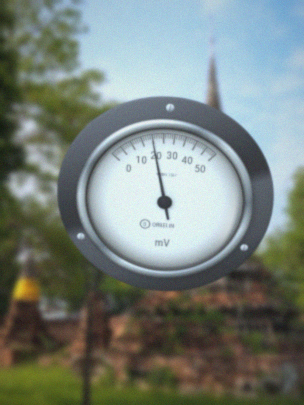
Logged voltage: 20 mV
